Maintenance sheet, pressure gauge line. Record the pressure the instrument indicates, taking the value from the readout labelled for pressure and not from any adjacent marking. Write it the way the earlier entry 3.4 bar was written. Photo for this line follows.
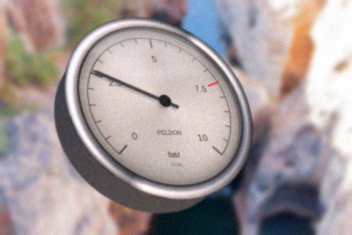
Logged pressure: 2.5 bar
